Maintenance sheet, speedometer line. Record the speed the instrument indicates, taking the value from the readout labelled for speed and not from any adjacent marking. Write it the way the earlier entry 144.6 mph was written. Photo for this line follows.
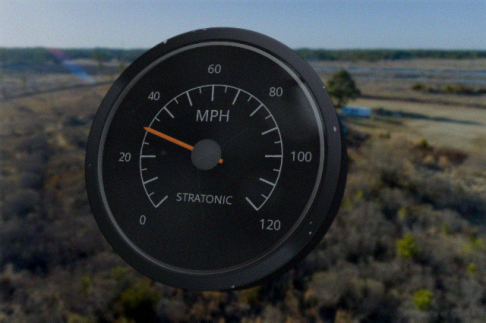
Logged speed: 30 mph
